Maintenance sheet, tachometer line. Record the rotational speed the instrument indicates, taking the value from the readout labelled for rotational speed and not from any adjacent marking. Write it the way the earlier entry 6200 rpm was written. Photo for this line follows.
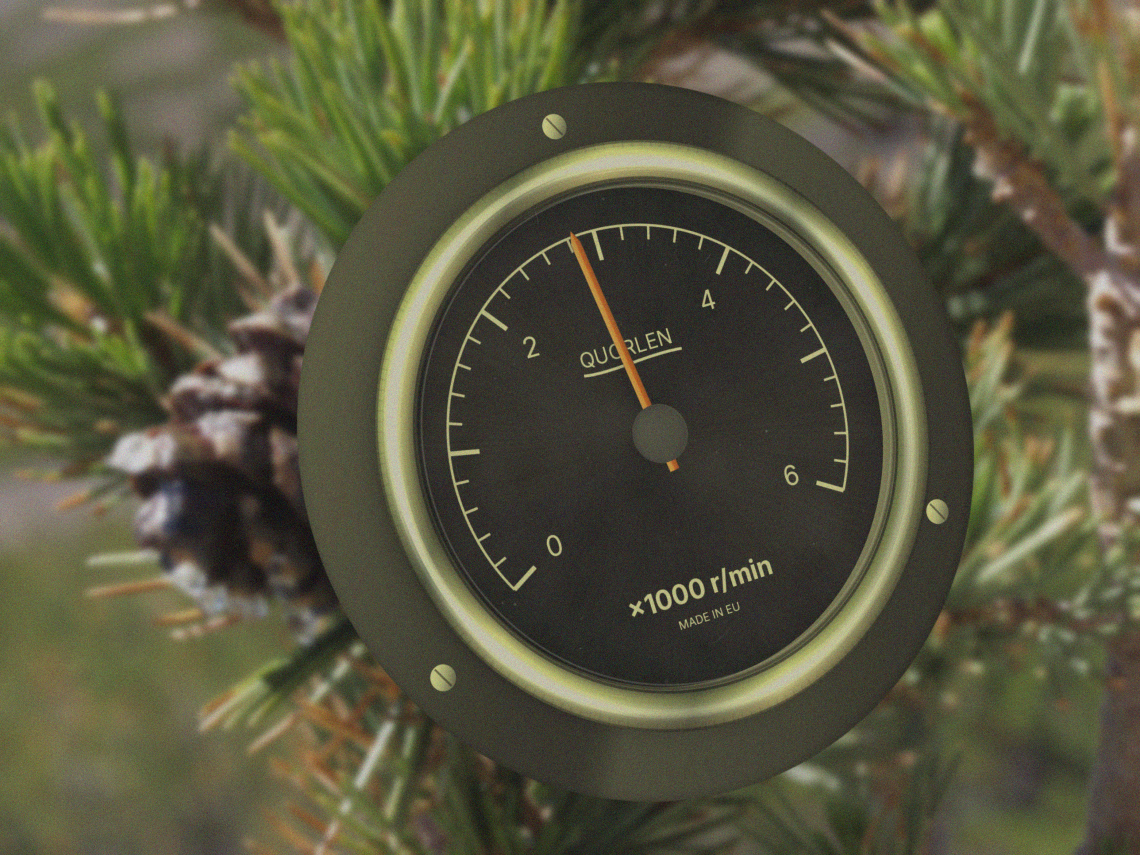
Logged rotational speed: 2800 rpm
